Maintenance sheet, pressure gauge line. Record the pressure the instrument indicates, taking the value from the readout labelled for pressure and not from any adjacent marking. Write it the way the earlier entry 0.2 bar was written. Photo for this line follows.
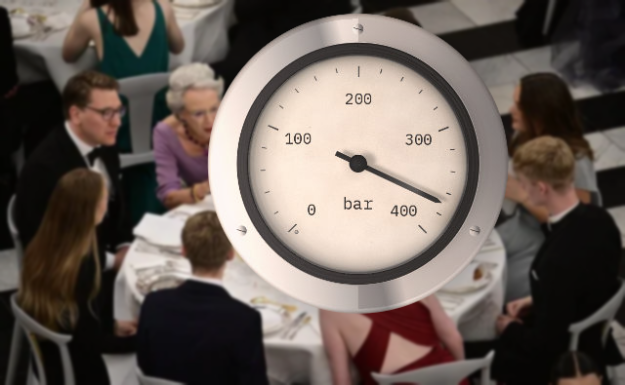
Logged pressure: 370 bar
